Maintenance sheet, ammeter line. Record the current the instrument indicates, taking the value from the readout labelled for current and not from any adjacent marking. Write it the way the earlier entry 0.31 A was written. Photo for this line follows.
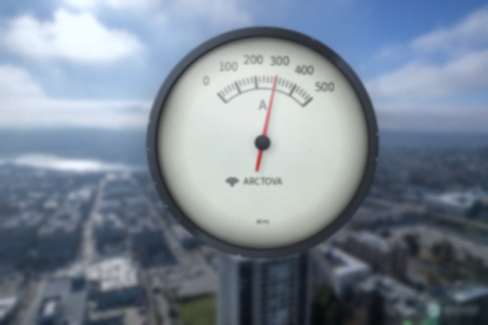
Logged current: 300 A
